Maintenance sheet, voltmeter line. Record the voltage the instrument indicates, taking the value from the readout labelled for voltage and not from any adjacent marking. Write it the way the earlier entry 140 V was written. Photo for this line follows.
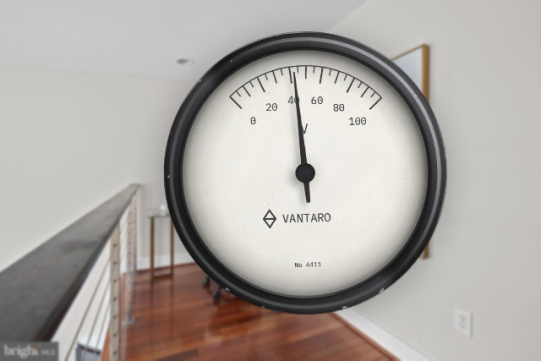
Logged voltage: 42.5 V
